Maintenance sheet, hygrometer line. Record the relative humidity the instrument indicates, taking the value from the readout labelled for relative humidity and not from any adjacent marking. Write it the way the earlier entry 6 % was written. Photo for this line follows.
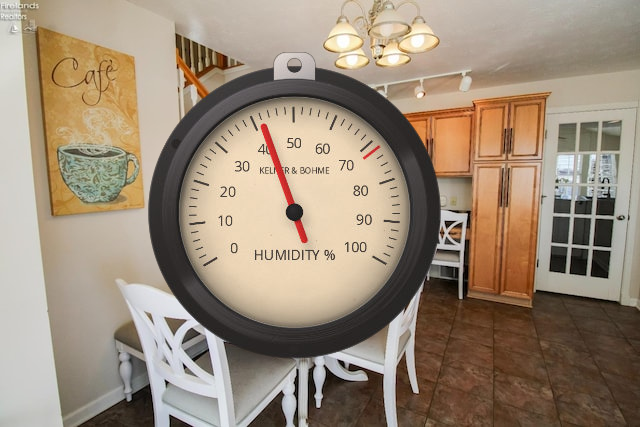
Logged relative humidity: 42 %
